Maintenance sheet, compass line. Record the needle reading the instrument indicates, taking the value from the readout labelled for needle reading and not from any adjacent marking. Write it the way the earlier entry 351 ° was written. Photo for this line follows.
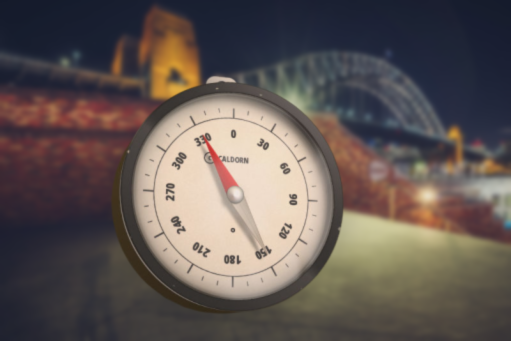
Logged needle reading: 330 °
